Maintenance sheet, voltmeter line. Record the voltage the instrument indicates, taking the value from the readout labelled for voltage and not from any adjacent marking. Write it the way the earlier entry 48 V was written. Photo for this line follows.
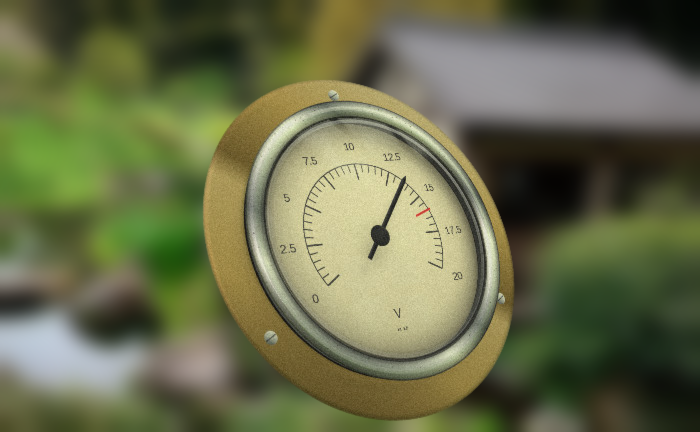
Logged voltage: 13.5 V
